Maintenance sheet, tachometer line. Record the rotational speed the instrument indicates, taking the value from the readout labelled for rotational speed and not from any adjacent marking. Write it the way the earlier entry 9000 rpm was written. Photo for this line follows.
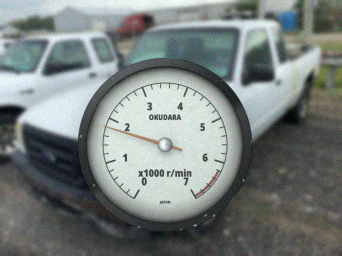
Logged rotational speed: 1800 rpm
